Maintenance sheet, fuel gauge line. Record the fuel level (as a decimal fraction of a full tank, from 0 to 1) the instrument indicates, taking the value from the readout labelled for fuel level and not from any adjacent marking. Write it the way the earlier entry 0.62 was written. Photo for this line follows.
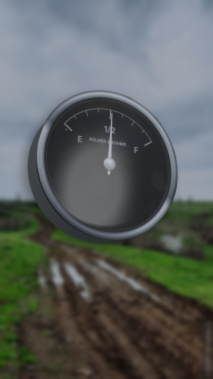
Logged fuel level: 0.5
